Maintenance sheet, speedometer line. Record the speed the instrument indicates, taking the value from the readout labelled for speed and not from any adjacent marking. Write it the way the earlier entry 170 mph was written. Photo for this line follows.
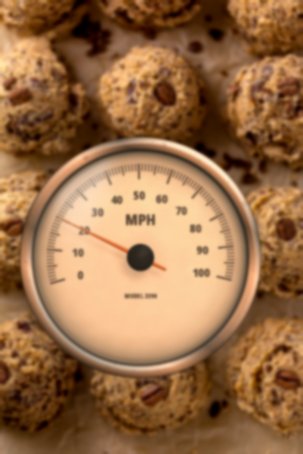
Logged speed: 20 mph
